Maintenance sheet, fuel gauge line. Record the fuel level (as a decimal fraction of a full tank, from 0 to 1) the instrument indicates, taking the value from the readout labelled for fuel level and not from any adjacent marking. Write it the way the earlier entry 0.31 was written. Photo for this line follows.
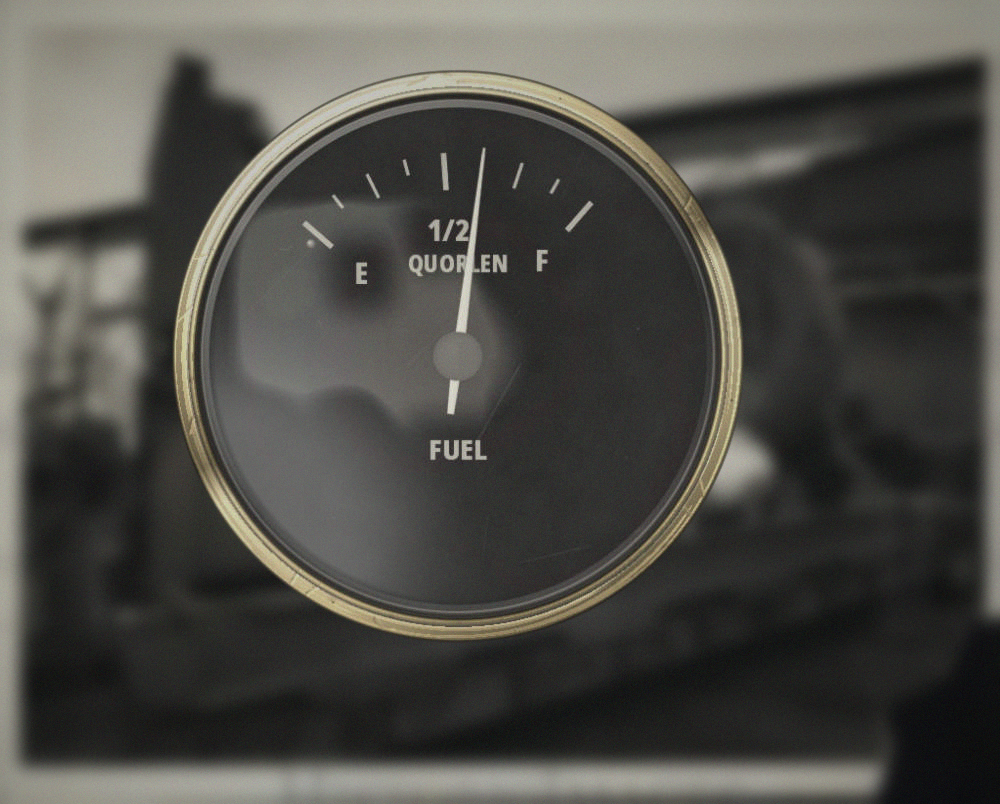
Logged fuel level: 0.625
